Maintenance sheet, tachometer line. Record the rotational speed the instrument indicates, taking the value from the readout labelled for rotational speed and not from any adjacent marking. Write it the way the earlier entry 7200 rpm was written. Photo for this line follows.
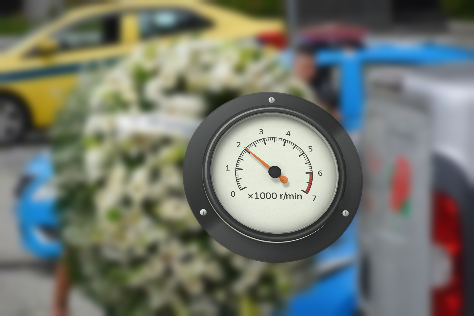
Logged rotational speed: 2000 rpm
